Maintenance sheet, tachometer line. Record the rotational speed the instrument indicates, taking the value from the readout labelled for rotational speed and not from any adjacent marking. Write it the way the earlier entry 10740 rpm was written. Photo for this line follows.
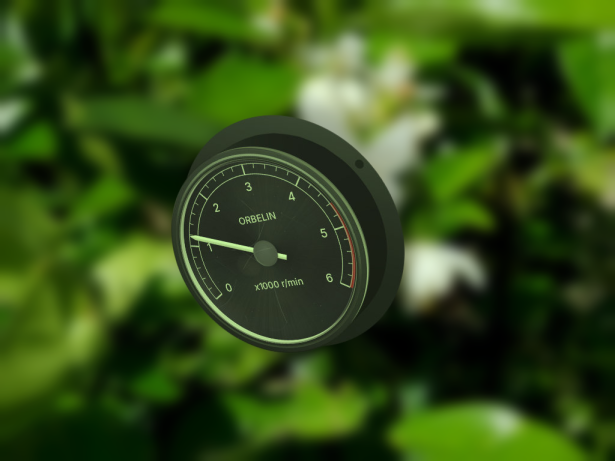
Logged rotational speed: 1200 rpm
